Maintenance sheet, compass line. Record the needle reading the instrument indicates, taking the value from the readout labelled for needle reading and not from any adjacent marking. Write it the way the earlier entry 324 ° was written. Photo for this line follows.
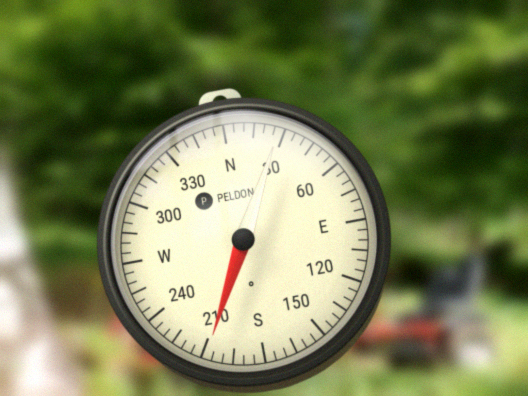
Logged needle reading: 207.5 °
